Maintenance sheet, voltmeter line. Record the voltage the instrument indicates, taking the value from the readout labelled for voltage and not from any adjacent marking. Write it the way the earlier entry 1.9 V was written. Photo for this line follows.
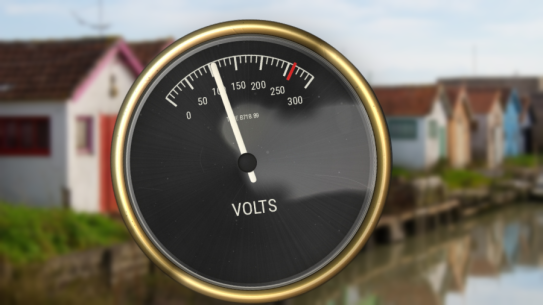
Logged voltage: 110 V
